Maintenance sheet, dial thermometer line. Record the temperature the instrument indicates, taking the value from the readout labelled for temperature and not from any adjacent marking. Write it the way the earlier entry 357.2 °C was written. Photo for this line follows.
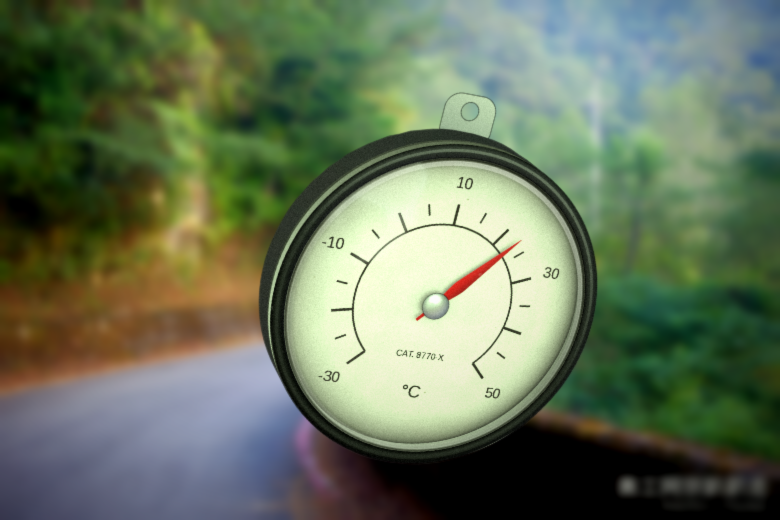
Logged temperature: 22.5 °C
